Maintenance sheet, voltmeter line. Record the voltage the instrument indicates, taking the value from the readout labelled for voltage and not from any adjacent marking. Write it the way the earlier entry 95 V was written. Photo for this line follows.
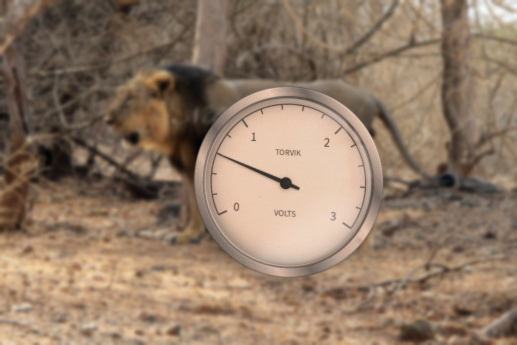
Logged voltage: 0.6 V
